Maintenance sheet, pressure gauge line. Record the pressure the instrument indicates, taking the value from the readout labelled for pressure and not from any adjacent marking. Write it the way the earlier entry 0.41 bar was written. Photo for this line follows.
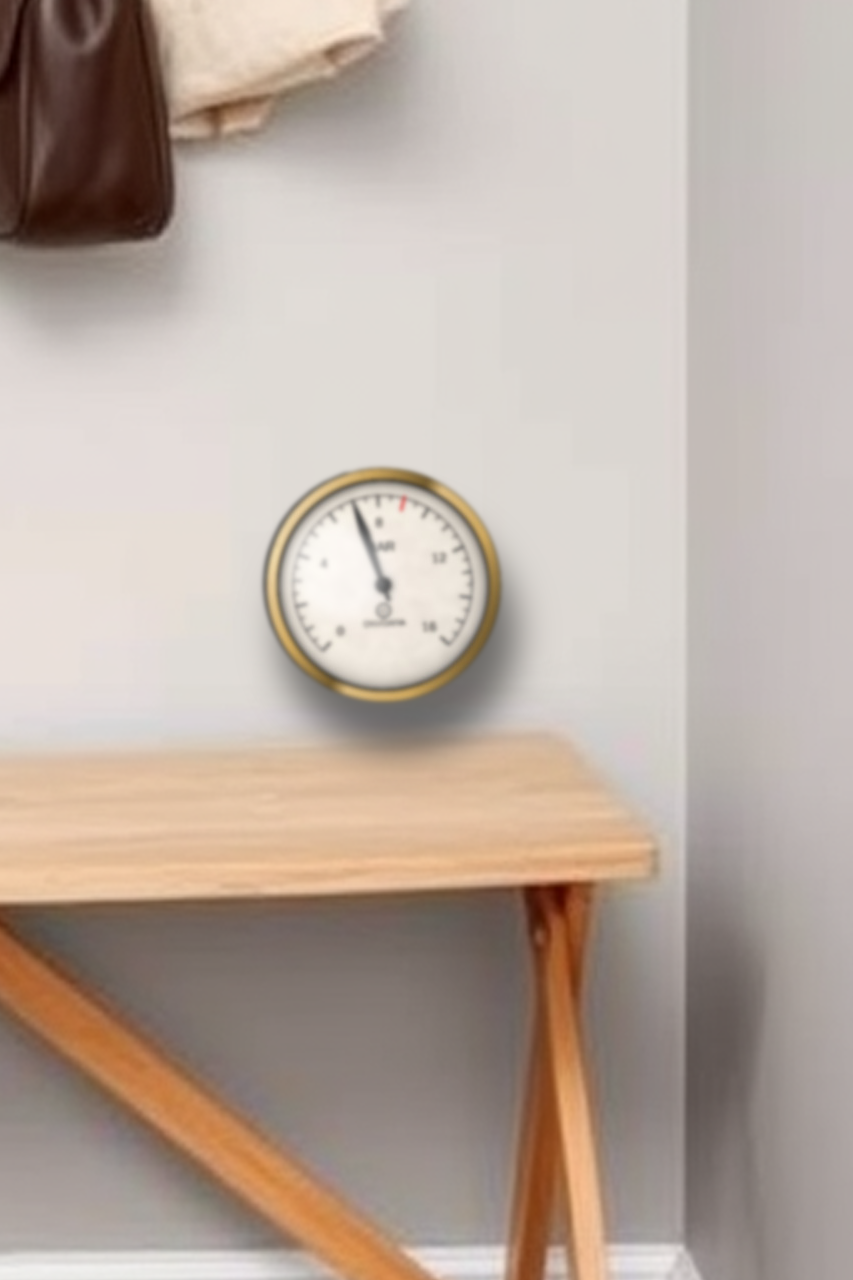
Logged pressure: 7 bar
